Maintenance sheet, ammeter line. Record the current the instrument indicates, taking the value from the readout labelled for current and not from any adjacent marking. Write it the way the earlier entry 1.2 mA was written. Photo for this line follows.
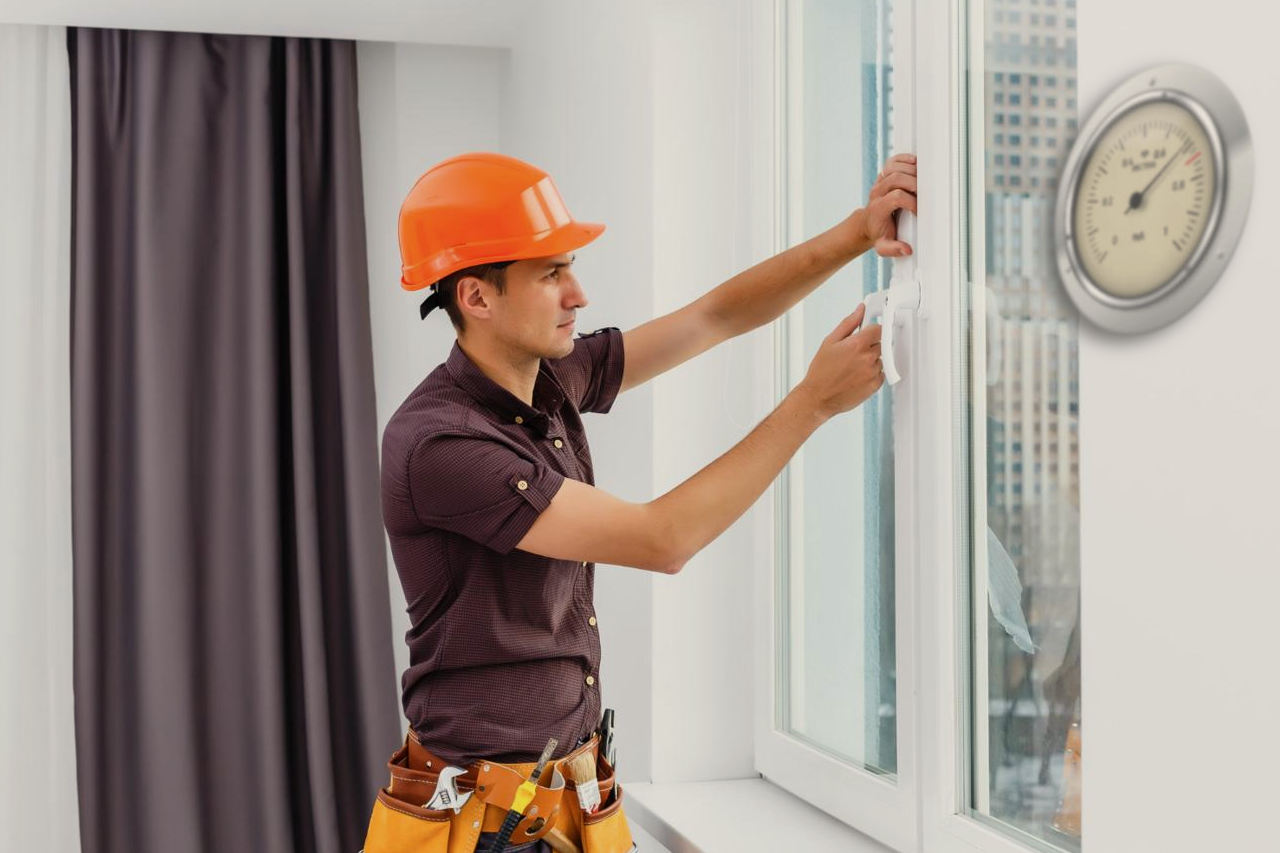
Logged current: 0.7 mA
